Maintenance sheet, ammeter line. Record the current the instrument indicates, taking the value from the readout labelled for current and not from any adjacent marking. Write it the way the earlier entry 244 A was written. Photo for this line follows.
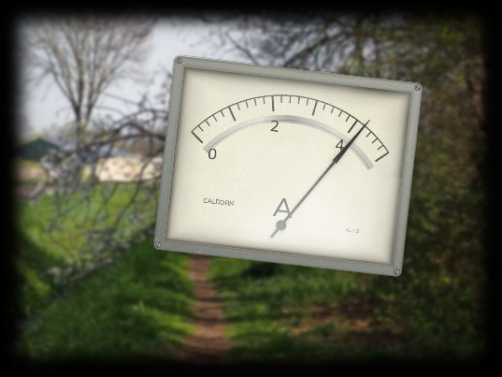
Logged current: 4.2 A
